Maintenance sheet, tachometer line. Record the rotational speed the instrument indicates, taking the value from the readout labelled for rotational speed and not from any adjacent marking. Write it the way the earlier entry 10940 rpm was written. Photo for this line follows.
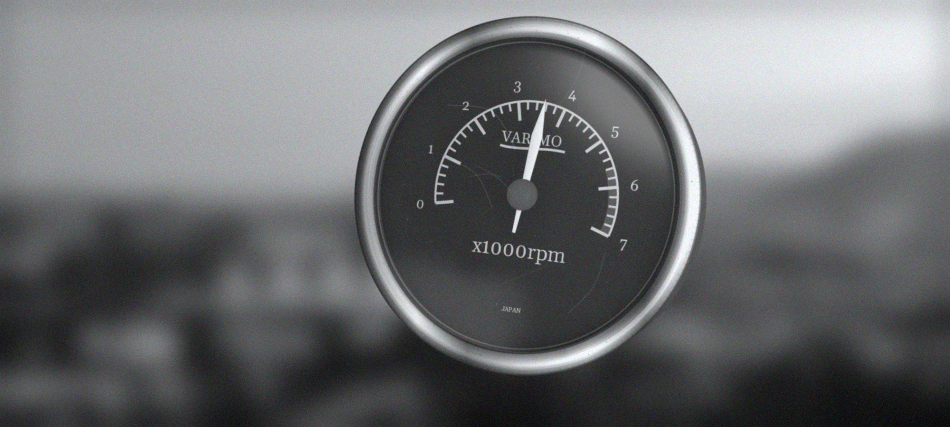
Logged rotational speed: 3600 rpm
